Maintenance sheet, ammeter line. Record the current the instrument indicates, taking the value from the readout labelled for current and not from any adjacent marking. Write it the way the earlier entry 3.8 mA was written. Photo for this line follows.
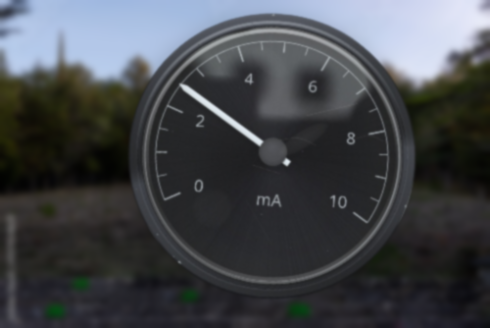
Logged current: 2.5 mA
